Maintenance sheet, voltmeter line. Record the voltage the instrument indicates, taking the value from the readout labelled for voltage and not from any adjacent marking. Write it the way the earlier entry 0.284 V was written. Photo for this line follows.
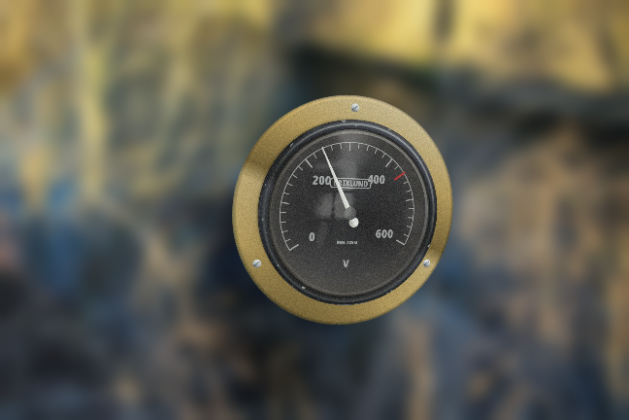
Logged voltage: 240 V
